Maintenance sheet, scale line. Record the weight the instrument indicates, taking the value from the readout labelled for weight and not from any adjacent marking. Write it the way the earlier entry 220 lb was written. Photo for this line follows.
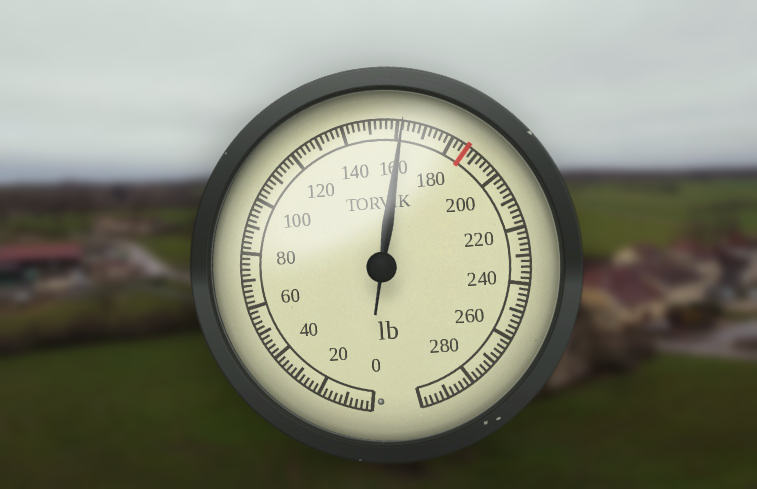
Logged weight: 162 lb
